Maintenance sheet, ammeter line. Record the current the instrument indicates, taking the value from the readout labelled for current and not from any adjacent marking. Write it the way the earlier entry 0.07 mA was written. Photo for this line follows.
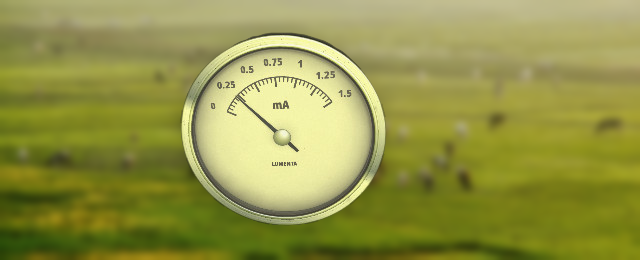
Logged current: 0.25 mA
